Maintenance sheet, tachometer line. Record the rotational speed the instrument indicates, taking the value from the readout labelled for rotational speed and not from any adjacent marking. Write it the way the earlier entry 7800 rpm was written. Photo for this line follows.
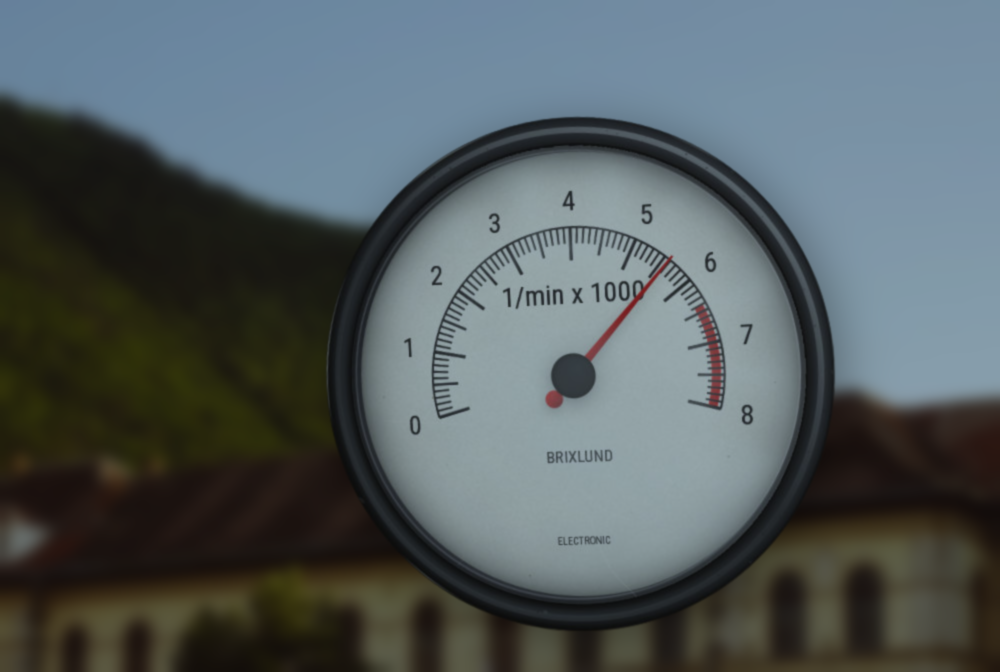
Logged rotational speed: 5600 rpm
